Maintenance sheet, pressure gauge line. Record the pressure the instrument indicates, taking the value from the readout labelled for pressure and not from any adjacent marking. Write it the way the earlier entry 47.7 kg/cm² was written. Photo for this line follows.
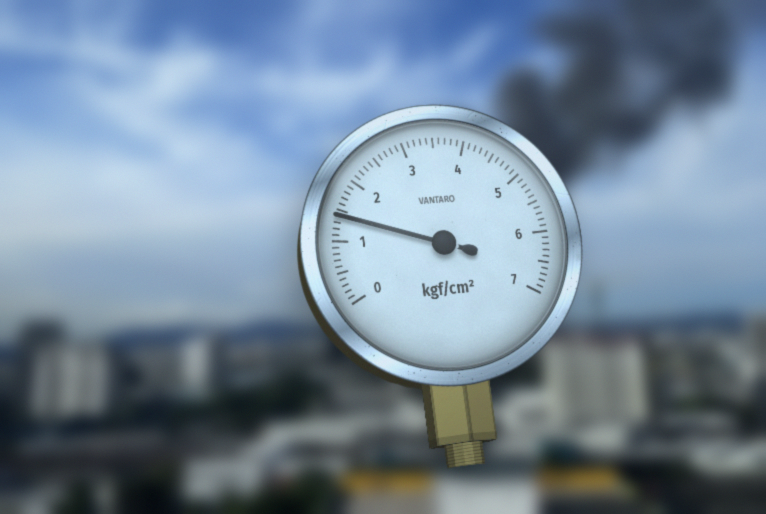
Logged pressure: 1.4 kg/cm²
